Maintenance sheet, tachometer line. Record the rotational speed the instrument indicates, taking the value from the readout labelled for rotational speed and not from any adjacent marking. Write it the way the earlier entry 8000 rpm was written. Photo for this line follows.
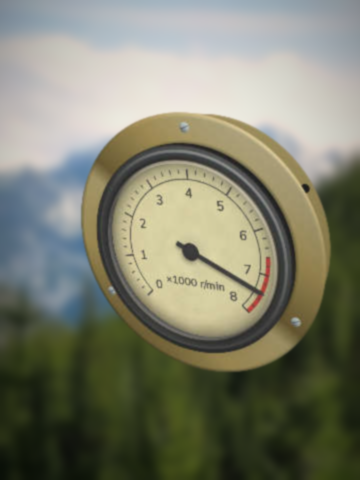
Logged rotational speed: 7400 rpm
